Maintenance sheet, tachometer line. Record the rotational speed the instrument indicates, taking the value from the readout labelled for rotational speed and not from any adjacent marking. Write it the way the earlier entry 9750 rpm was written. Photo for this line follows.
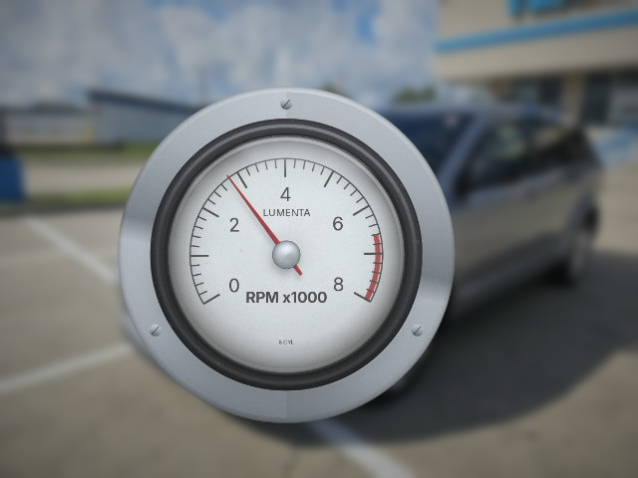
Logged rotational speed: 2800 rpm
